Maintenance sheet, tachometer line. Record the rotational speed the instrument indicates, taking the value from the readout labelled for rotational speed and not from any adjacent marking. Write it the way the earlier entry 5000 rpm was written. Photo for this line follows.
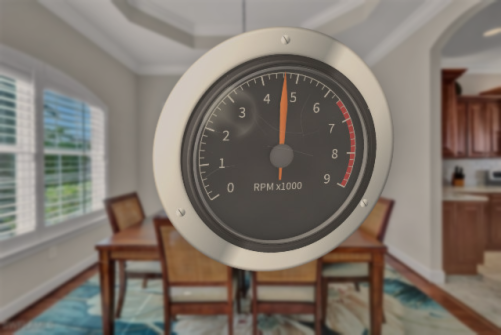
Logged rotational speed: 4600 rpm
